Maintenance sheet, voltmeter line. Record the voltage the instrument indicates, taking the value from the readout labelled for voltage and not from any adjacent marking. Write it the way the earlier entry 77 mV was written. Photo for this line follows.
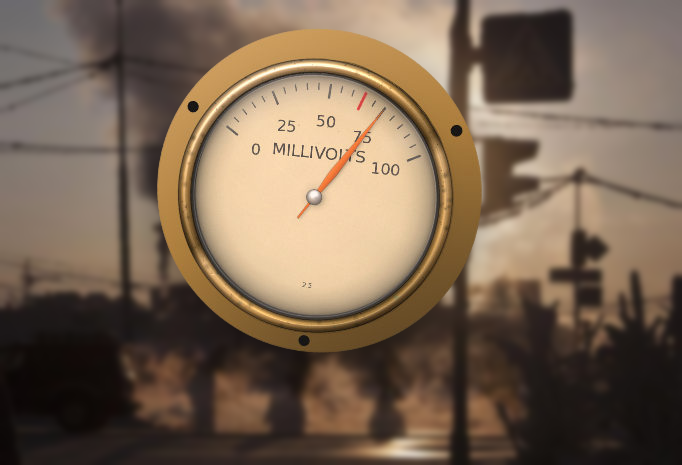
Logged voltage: 75 mV
